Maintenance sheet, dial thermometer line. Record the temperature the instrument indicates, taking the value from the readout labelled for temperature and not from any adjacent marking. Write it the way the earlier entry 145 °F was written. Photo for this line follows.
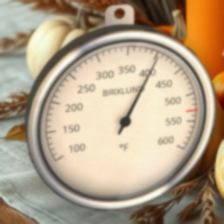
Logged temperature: 400 °F
